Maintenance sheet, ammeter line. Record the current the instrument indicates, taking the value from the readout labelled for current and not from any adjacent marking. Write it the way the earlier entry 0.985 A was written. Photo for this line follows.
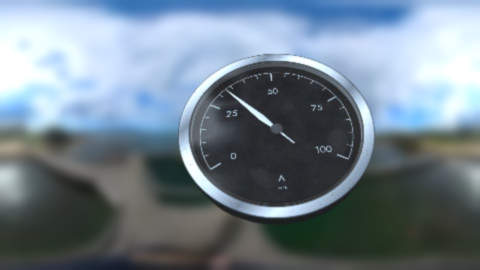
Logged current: 32.5 A
